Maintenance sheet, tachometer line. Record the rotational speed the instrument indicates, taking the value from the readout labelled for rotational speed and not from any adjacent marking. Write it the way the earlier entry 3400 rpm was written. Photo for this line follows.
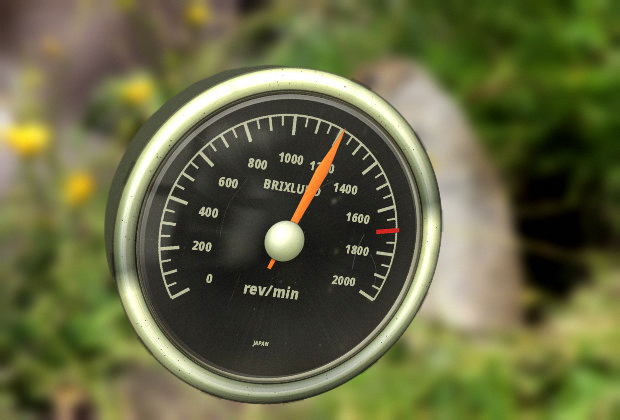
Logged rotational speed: 1200 rpm
